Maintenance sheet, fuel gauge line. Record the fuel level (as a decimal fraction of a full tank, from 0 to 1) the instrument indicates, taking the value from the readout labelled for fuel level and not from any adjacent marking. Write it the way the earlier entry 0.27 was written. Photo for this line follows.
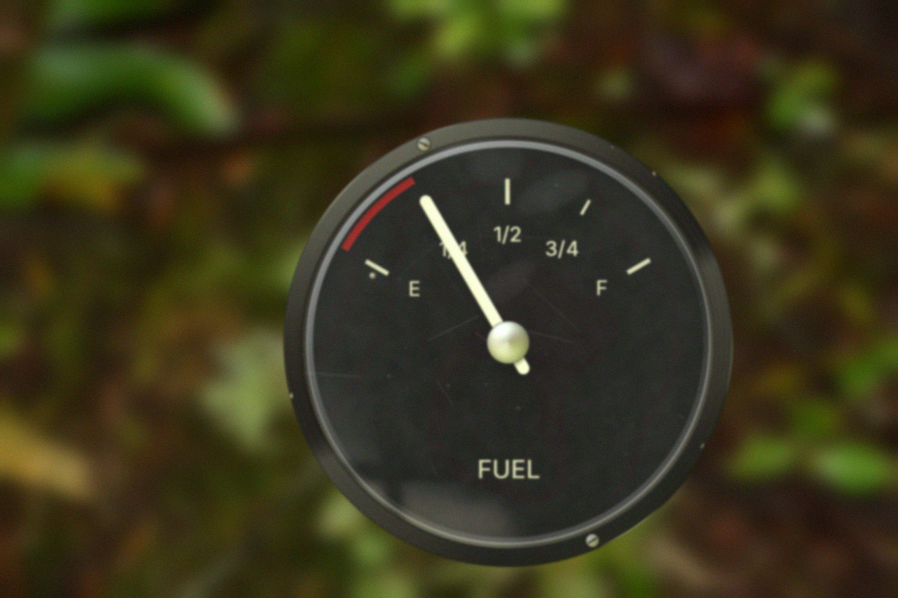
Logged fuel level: 0.25
